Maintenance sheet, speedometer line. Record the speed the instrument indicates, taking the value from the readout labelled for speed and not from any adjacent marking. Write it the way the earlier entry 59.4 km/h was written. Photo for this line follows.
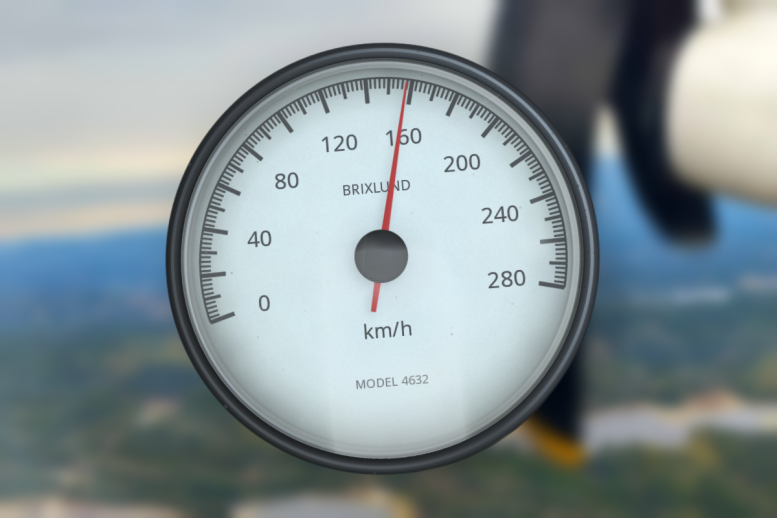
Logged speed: 158 km/h
